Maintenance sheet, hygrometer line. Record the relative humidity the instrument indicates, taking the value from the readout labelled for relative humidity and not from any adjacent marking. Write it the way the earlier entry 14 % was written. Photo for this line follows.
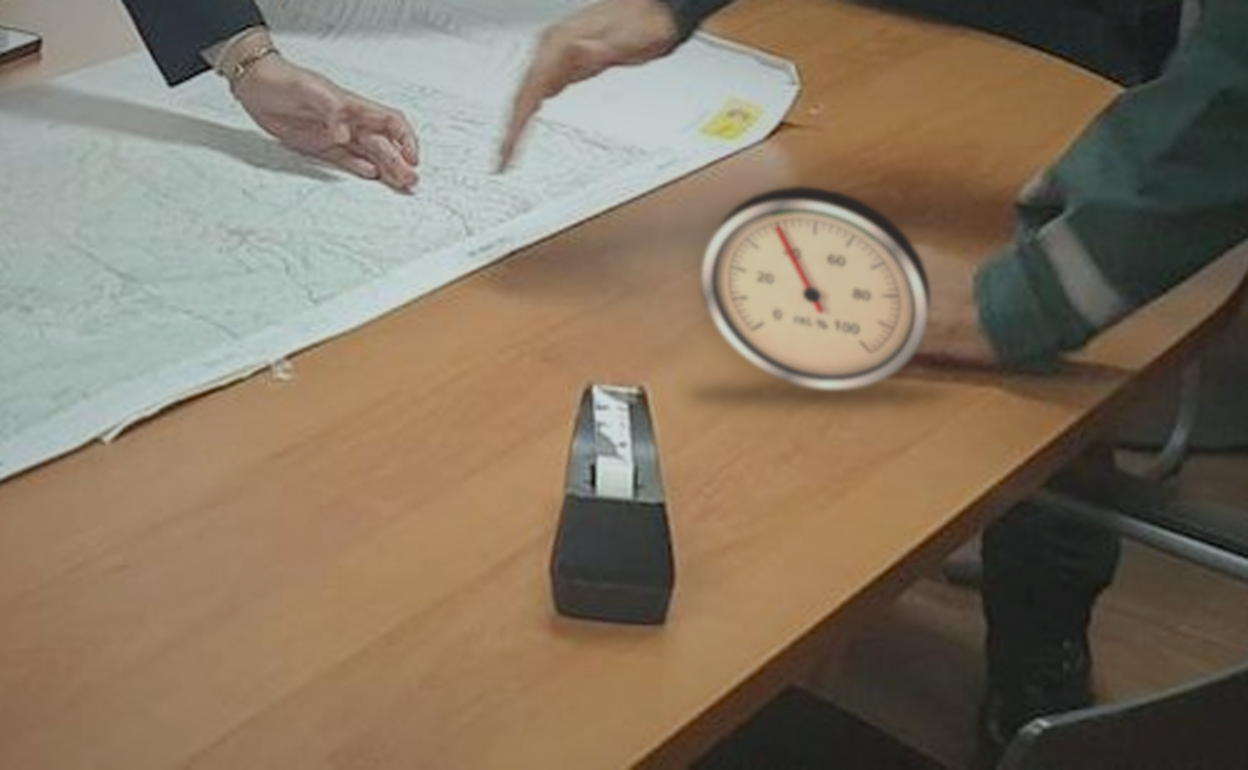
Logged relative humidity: 40 %
